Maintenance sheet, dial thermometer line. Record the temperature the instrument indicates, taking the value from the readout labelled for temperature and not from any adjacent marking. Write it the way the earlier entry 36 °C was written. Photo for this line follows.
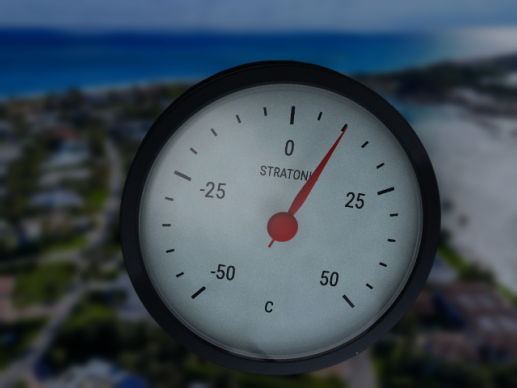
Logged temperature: 10 °C
